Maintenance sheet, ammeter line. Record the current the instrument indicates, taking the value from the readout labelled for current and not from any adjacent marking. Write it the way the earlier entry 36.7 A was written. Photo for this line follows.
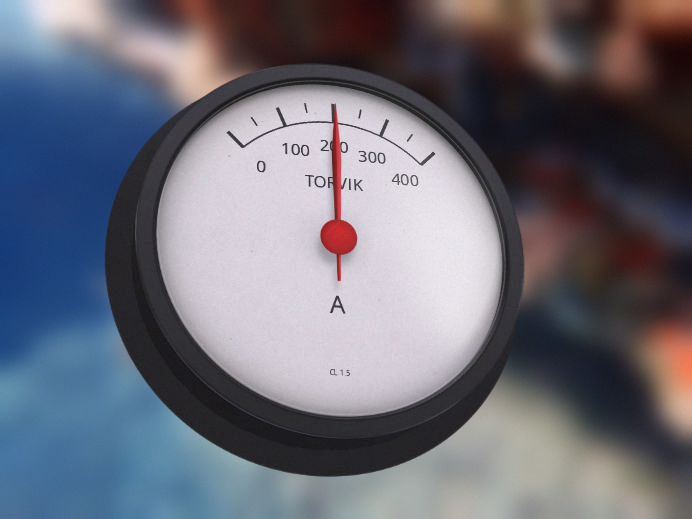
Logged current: 200 A
